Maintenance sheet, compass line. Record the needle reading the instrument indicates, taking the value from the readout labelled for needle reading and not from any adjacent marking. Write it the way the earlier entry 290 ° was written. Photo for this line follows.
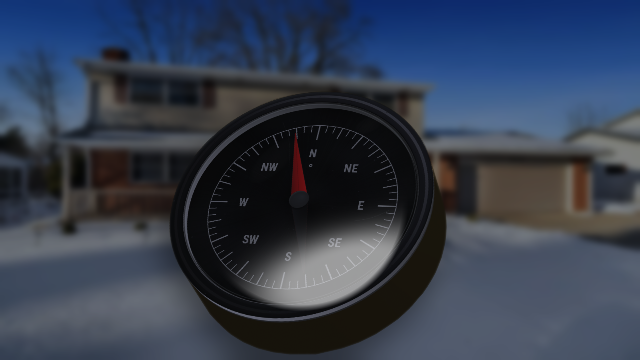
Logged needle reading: 345 °
